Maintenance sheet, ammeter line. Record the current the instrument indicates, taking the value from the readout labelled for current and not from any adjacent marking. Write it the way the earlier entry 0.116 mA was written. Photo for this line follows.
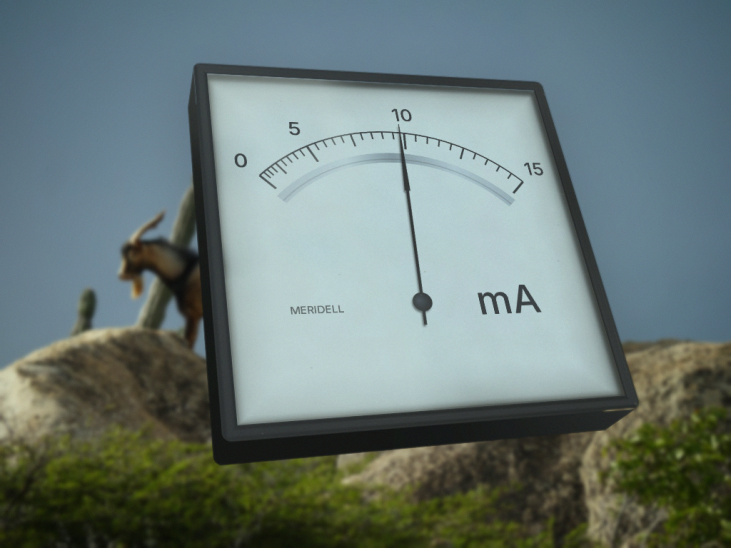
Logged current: 9.75 mA
